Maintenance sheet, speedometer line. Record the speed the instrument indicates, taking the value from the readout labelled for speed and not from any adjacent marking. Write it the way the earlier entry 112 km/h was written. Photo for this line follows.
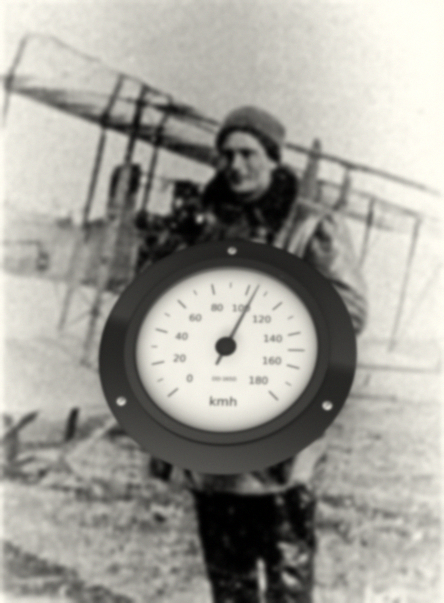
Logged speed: 105 km/h
